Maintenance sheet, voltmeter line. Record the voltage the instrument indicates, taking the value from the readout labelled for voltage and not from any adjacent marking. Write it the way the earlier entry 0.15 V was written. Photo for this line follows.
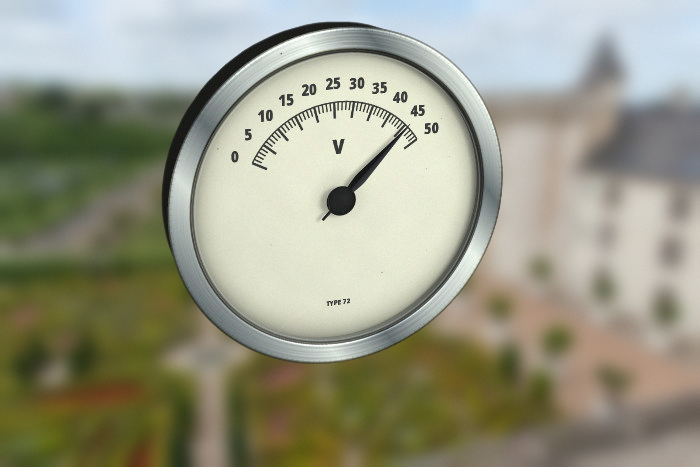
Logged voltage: 45 V
